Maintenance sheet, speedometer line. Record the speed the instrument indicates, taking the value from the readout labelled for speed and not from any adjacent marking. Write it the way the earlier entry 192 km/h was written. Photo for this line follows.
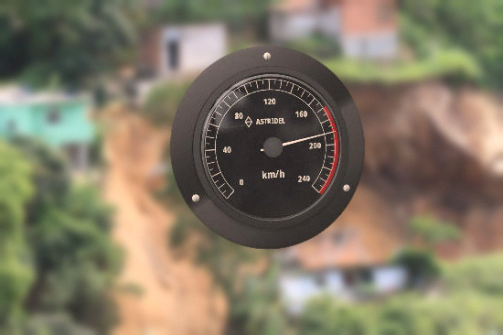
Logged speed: 190 km/h
